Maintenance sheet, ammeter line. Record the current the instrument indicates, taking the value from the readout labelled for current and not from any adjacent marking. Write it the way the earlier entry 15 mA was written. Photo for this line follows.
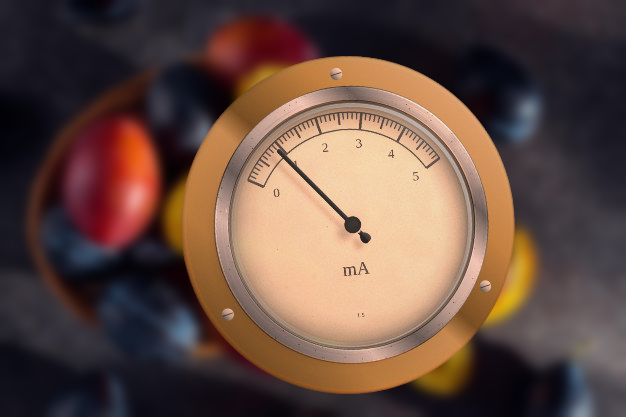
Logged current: 0.9 mA
